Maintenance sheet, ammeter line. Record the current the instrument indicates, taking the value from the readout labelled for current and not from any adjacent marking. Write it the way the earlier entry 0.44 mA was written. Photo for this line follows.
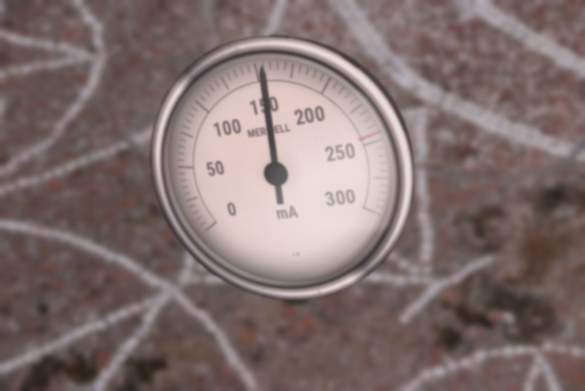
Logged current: 155 mA
